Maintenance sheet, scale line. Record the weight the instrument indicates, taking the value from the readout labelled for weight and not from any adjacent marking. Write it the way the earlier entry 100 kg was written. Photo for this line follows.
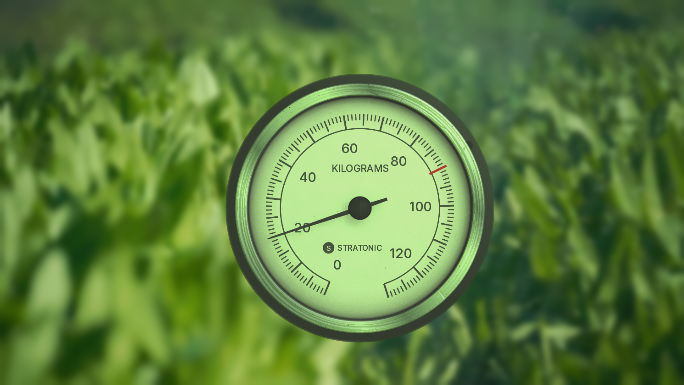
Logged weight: 20 kg
